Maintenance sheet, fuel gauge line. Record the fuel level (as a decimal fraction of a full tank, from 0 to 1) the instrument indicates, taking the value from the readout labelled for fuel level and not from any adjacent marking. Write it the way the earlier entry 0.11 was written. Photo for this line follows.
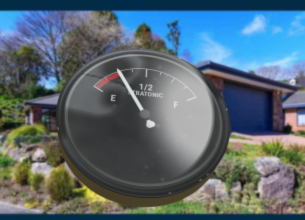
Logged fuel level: 0.25
